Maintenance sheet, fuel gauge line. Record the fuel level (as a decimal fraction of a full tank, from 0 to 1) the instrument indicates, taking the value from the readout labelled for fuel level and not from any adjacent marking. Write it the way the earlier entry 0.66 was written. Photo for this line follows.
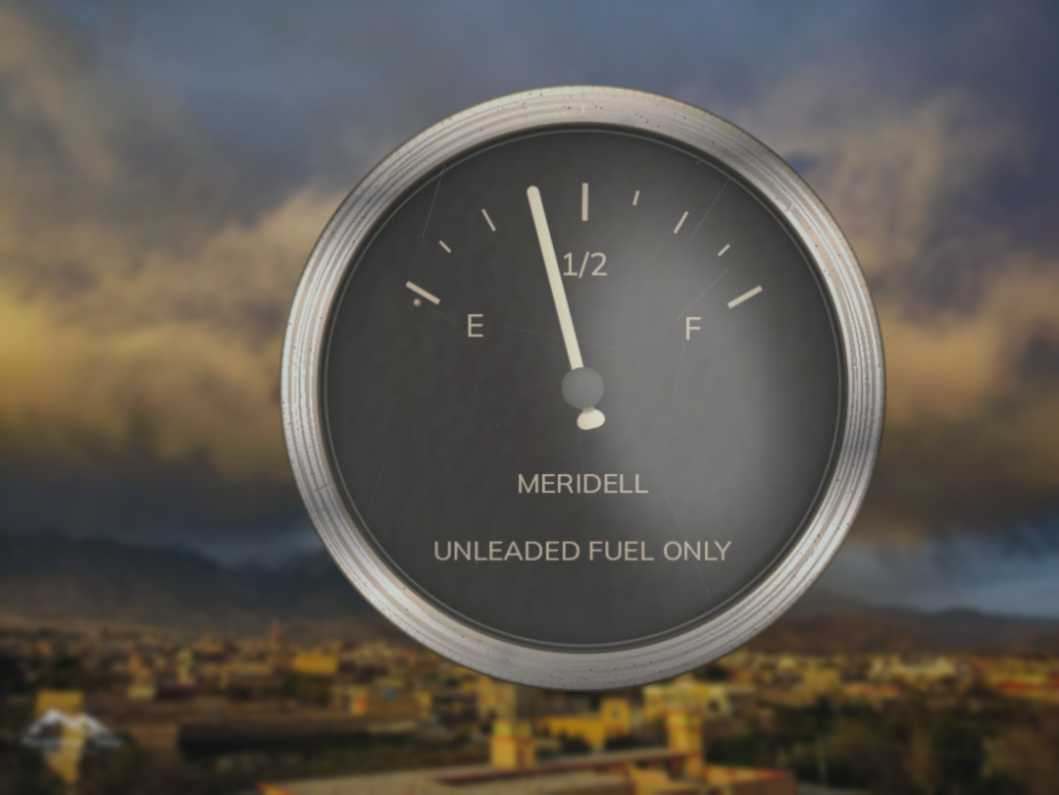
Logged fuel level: 0.375
